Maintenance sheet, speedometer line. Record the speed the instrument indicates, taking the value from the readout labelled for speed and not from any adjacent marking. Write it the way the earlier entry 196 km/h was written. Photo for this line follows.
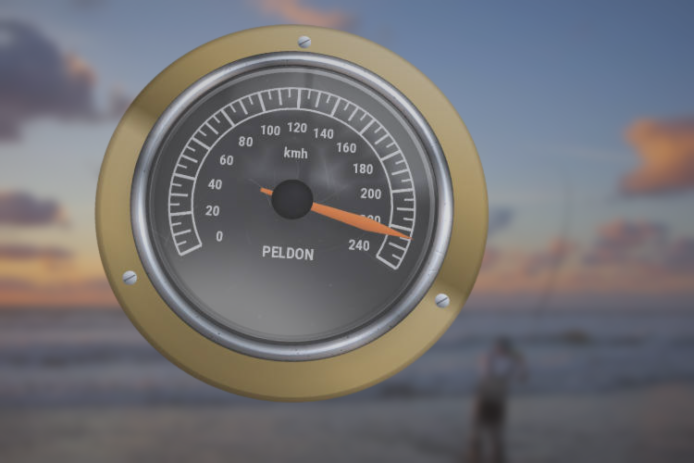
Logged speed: 225 km/h
